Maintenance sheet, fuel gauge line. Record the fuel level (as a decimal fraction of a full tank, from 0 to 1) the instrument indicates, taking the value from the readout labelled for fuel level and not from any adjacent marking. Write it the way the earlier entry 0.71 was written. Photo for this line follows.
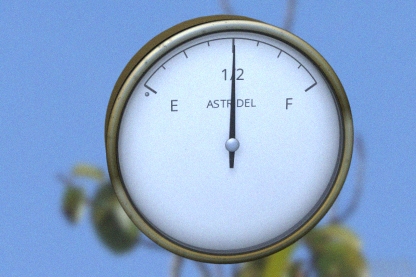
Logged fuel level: 0.5
